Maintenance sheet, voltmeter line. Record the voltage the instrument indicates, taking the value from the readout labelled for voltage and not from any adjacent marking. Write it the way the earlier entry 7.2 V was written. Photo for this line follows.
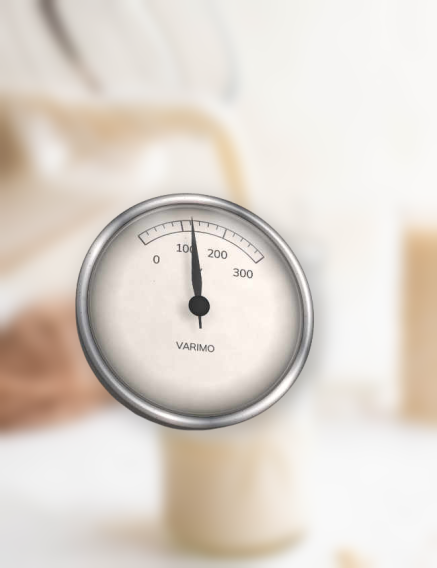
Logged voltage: 120 V
